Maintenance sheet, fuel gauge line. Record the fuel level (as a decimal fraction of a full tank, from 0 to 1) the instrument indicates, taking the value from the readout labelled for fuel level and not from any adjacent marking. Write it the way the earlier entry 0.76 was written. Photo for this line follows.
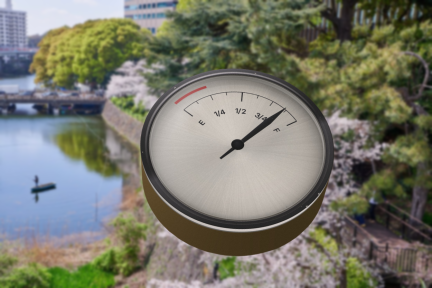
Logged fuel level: 0.875
